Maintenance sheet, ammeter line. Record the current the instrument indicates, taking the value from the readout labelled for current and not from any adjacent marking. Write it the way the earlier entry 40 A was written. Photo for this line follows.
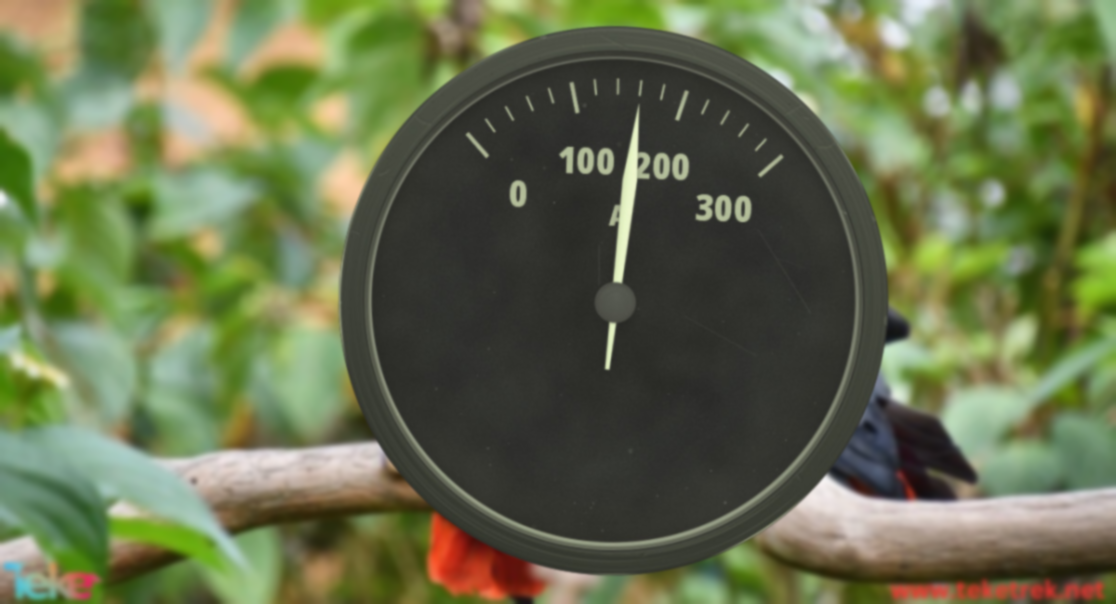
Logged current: 160 A
